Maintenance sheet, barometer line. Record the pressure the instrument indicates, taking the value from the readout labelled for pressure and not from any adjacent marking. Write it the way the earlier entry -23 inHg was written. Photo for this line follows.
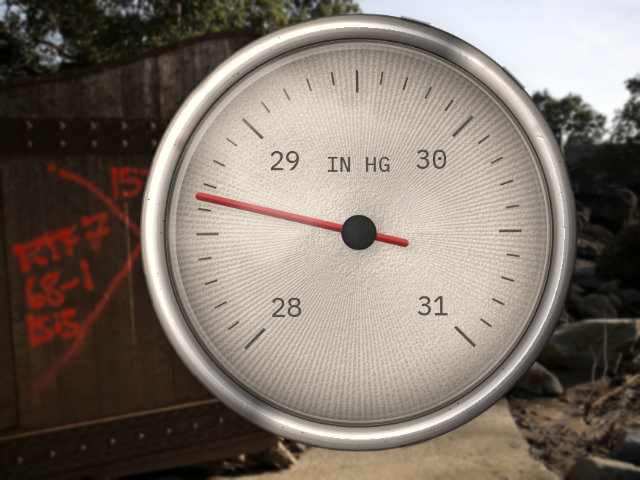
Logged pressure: 28.65 inHg
